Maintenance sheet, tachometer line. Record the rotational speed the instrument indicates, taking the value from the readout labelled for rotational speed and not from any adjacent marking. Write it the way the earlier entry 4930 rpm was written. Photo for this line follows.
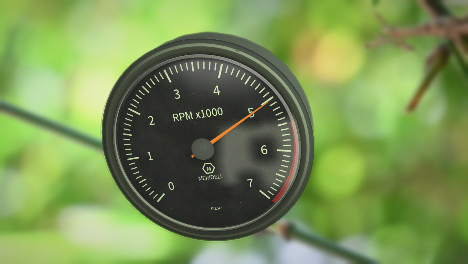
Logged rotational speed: 5000 rpm
